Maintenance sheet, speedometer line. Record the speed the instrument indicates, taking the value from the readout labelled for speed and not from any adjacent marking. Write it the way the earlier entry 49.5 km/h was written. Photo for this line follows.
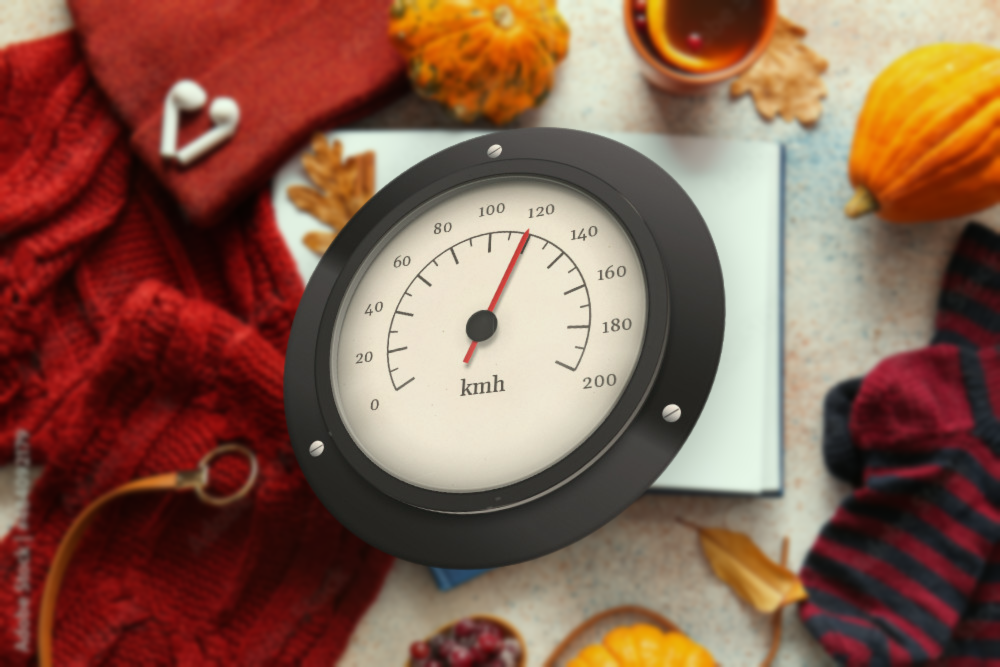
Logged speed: 120 km/h
